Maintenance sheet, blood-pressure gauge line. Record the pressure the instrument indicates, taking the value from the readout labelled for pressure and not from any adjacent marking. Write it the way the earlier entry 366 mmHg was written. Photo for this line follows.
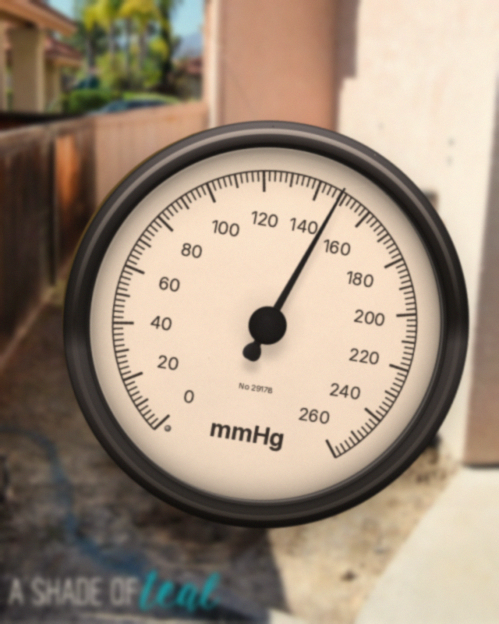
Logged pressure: 148 mmHg
